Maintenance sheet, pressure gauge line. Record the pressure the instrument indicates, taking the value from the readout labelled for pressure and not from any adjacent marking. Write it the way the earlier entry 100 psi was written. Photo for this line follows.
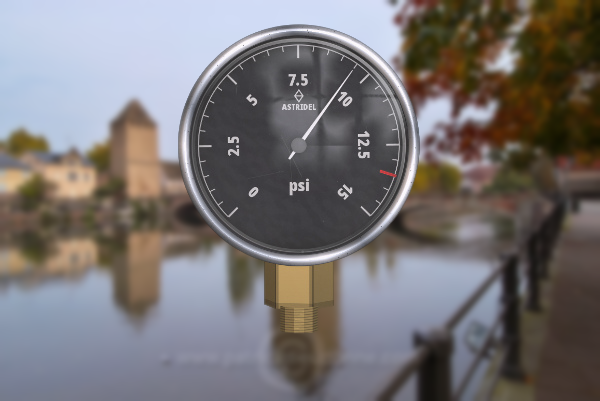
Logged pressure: 9.5 psi
